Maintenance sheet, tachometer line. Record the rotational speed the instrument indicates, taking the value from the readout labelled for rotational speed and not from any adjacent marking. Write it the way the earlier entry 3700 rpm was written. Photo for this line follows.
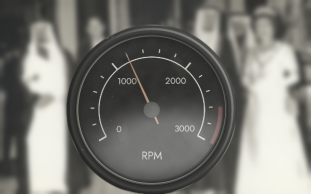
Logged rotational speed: 1200 rpm
